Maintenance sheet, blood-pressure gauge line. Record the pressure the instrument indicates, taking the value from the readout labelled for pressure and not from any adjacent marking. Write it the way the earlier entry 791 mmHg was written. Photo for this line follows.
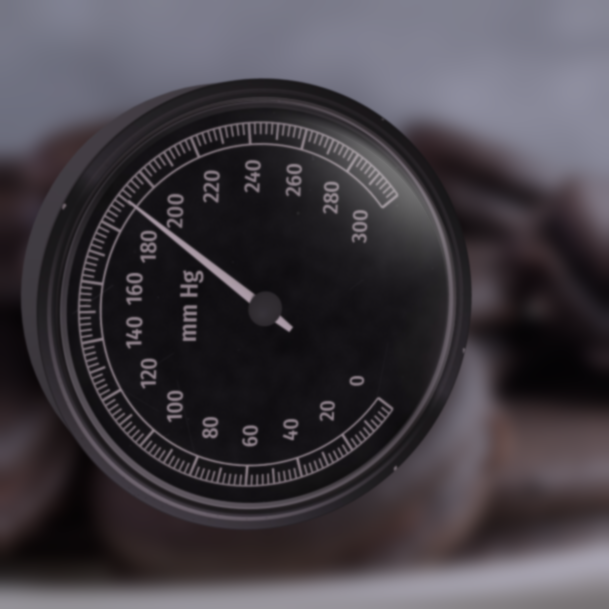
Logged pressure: 190 mmHg
